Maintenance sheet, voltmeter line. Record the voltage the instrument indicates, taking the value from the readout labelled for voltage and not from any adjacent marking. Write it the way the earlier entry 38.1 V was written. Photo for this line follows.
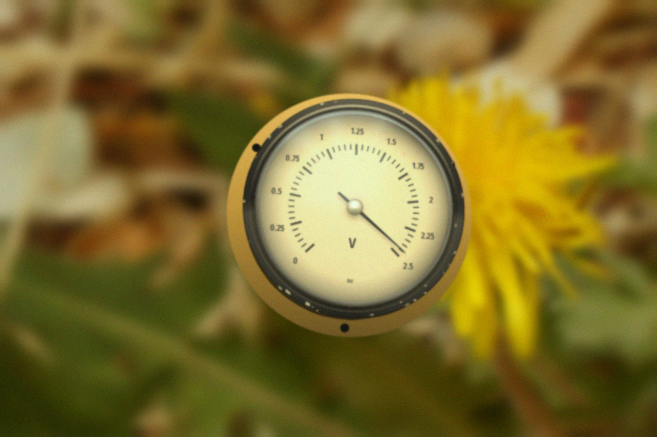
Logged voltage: 2.45 V
